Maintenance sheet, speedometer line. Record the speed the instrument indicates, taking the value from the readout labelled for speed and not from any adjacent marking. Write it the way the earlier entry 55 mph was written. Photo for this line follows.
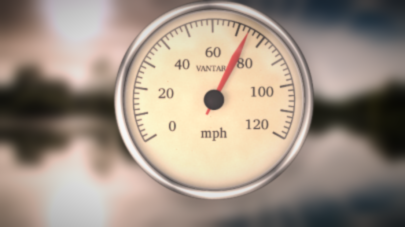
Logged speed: 74 mph
